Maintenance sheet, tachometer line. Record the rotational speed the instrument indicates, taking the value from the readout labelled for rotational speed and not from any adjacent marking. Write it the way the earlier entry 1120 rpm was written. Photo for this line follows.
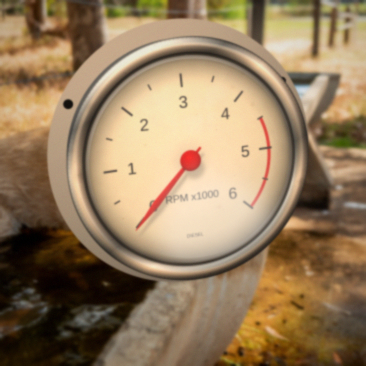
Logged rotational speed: 0 rpm
